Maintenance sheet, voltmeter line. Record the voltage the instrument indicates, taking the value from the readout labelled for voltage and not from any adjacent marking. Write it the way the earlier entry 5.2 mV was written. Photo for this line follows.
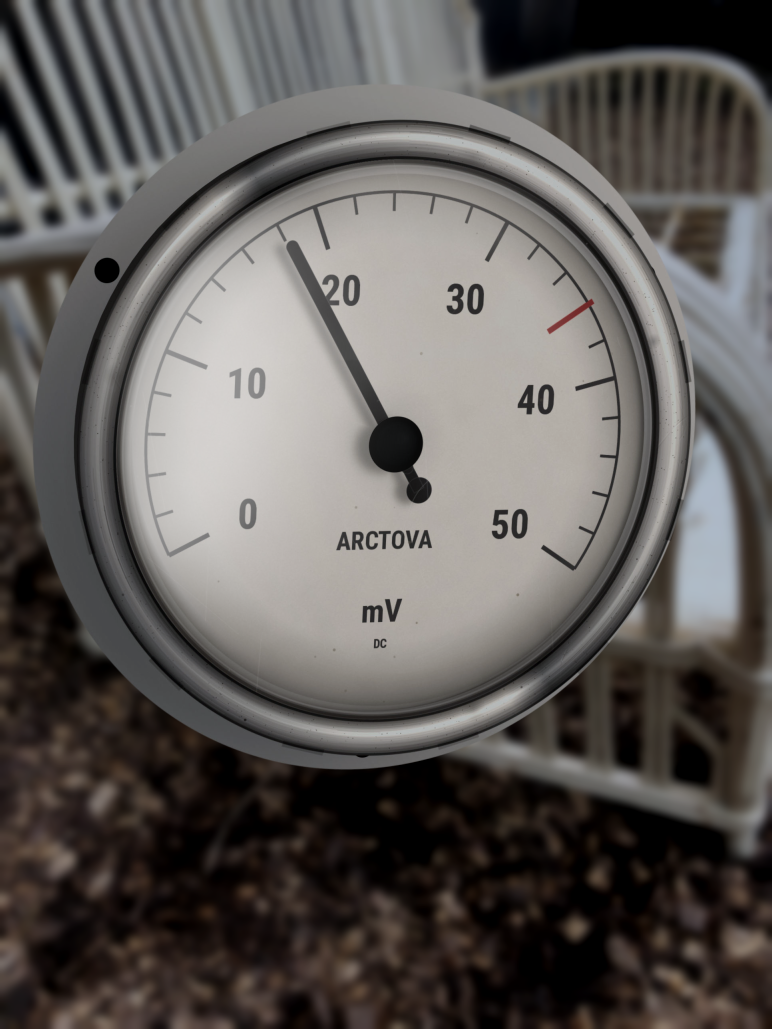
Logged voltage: 18 mV
